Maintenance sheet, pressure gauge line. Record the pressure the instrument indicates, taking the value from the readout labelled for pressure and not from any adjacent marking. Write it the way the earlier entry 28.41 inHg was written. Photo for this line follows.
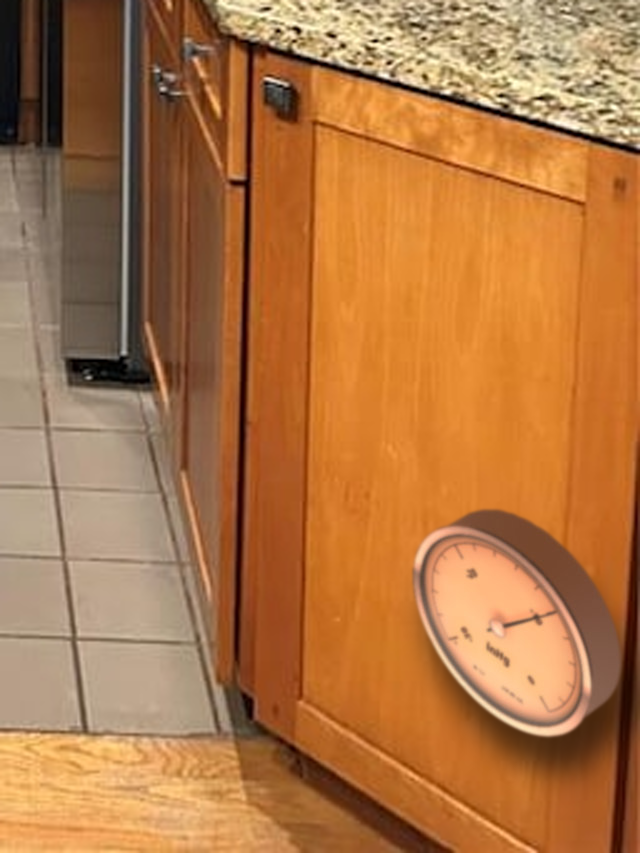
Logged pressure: -10 inHg
